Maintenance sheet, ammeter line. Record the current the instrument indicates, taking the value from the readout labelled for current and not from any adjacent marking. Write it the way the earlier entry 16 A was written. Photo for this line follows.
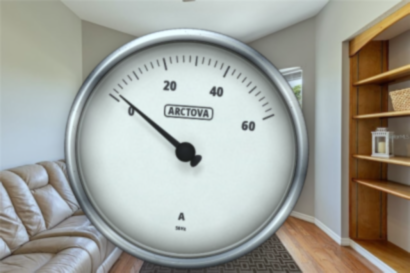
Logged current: 2 A
